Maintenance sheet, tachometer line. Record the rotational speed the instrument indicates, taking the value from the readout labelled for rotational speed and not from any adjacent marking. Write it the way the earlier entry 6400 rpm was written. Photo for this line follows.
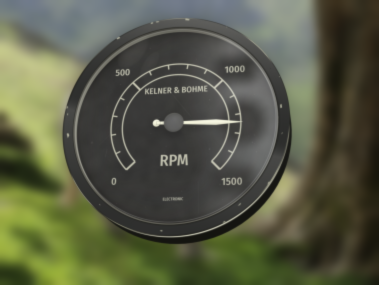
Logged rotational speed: 1250 rpm
